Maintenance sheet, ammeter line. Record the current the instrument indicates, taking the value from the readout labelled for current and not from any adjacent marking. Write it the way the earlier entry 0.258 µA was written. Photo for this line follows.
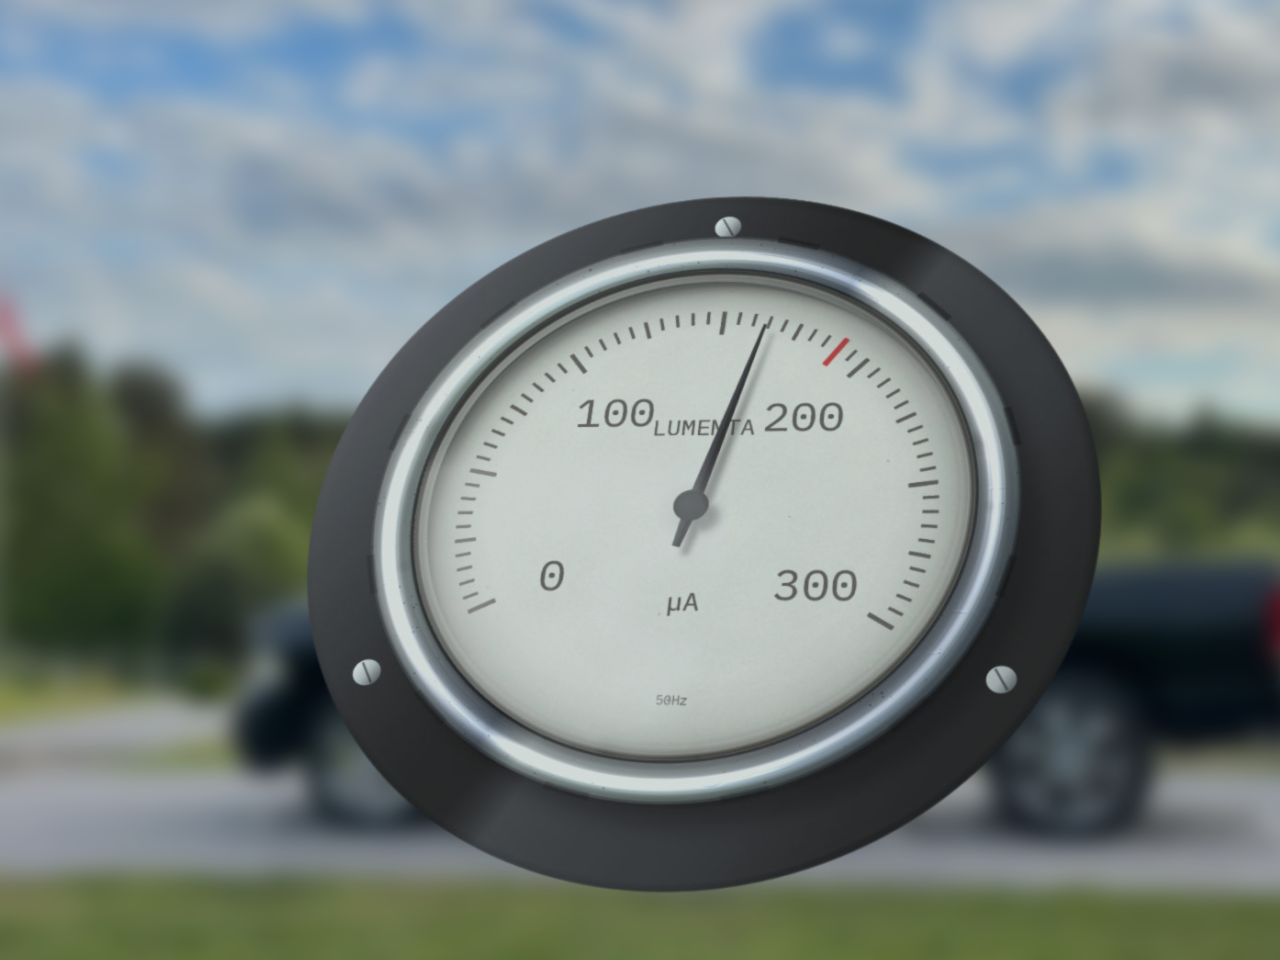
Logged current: 165 µA
